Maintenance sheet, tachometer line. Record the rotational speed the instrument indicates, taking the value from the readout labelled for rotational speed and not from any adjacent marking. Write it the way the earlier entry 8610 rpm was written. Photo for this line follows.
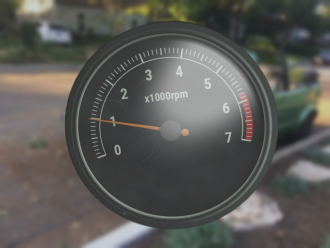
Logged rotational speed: 1000 rpm
